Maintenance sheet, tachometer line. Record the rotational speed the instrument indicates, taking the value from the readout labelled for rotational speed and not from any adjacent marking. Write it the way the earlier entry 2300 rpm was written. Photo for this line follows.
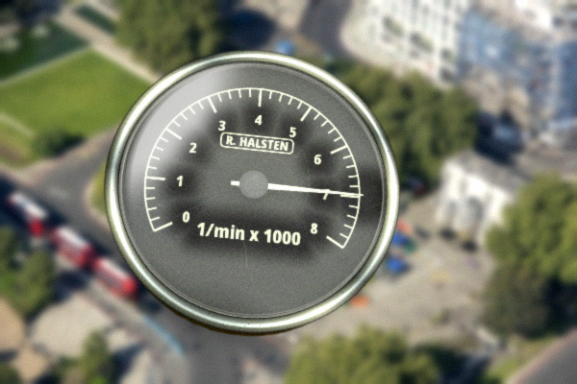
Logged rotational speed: 7000 rpm
